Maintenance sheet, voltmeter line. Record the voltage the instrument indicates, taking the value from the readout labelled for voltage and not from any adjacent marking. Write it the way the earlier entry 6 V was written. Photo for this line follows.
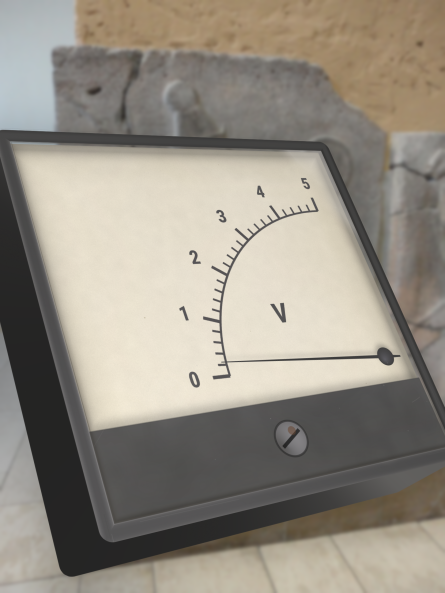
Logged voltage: 0.2 V
